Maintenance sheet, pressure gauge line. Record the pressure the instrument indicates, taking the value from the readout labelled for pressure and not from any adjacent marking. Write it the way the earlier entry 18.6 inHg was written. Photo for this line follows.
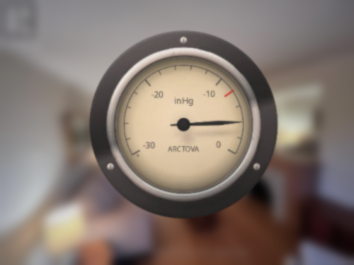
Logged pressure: -4 inHg
